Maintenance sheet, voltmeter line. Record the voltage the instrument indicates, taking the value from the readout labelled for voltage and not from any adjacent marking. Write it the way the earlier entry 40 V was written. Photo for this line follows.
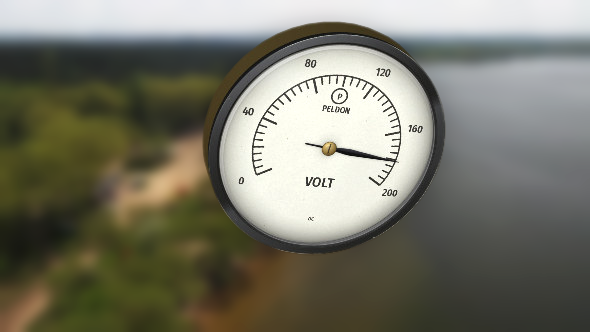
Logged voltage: 180 V
